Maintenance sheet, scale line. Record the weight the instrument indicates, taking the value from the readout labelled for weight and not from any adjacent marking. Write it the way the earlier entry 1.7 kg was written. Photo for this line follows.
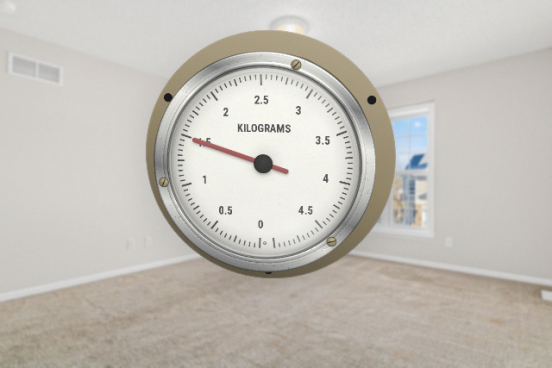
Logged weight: 1.5 kg
